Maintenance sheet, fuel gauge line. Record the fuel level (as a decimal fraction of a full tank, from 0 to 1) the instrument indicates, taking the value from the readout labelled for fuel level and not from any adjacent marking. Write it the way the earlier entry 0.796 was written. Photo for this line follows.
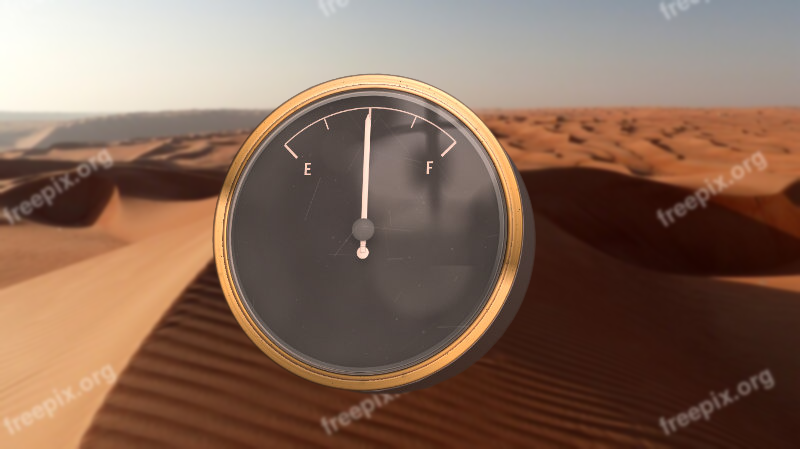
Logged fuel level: 0.5
